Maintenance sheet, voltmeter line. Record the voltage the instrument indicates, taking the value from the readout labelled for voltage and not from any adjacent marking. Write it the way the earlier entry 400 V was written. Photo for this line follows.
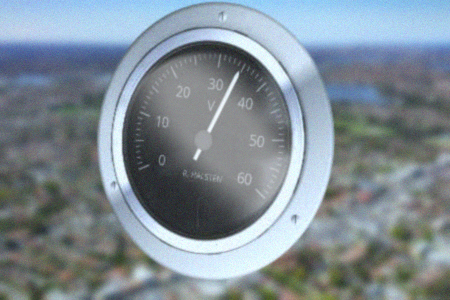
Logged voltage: 35 V
